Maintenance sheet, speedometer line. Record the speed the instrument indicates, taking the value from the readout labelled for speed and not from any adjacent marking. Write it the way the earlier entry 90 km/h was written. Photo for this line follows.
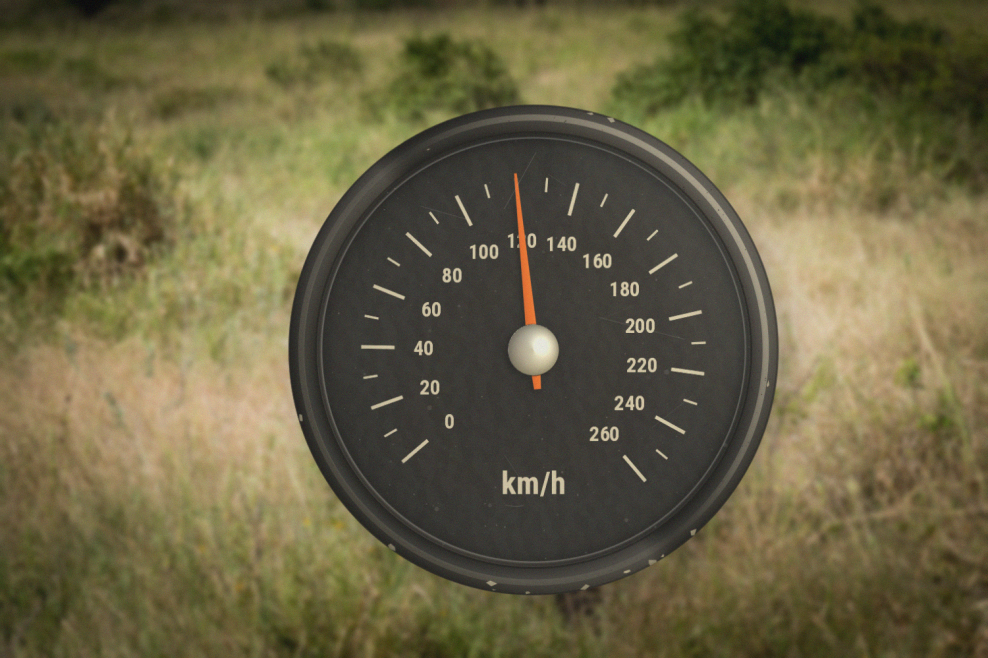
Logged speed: 120 km/h
